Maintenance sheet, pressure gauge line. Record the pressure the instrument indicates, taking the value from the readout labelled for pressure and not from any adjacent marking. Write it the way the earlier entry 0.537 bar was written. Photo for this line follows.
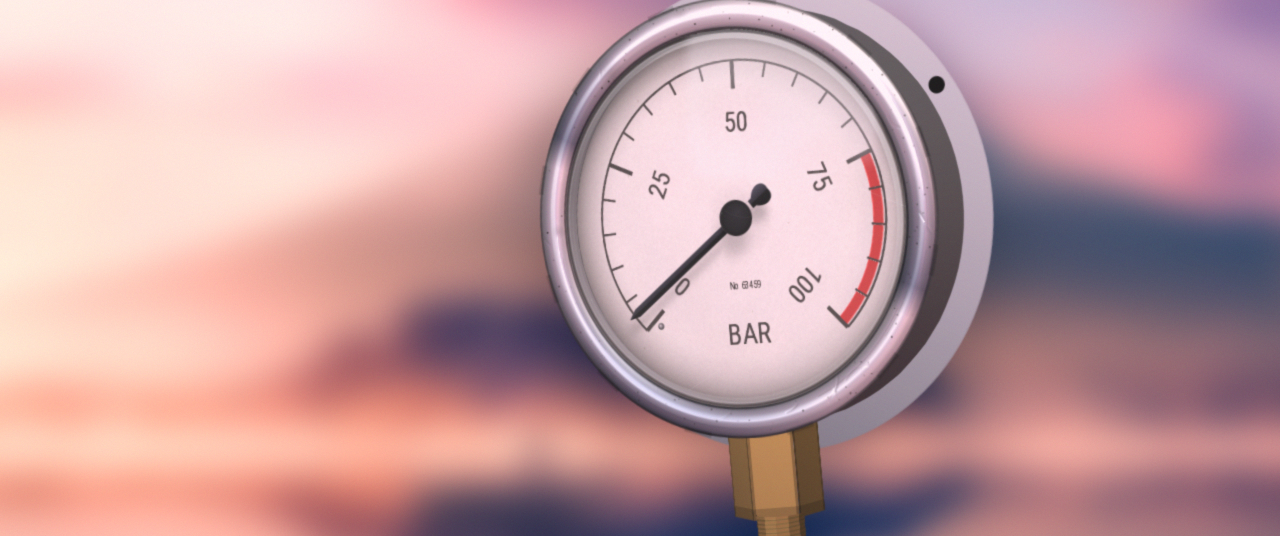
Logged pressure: 2.5 bar
